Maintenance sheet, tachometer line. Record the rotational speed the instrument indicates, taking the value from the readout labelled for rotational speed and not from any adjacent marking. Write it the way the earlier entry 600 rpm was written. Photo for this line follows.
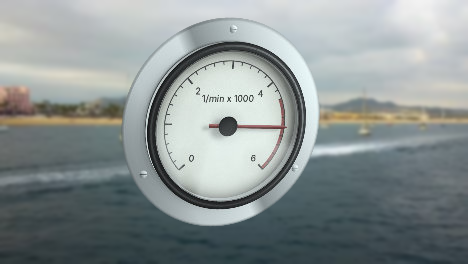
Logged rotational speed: 5000 rpm
